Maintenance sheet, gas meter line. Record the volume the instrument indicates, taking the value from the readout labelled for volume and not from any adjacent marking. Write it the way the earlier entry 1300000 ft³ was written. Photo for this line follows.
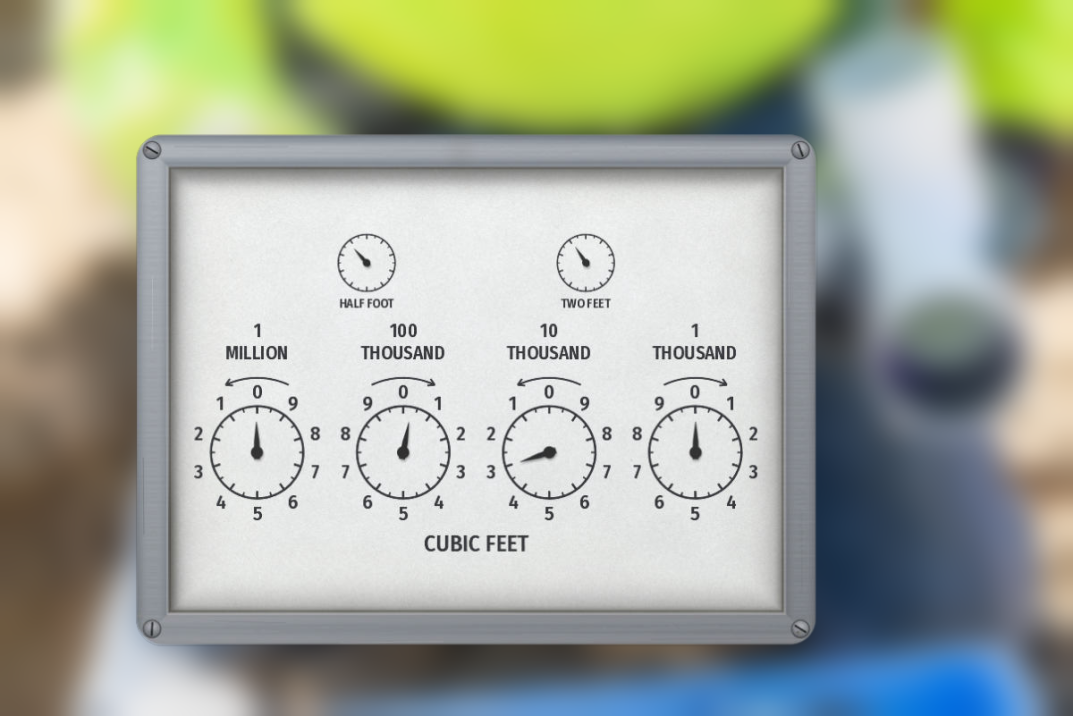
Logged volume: 3000 ft³
